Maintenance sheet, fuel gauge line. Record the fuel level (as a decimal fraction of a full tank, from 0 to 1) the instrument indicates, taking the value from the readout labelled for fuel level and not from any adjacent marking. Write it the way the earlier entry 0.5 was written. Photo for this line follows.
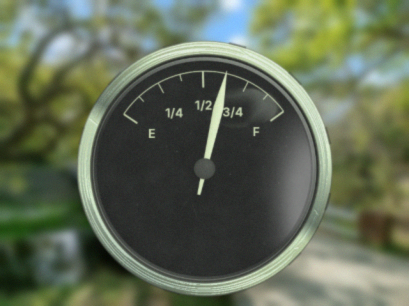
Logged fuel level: 0.625
